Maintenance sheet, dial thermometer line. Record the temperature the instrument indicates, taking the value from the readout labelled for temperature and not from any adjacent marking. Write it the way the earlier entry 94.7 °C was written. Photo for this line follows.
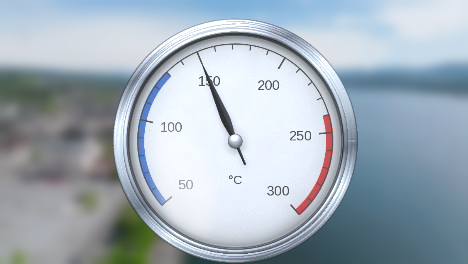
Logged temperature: 150 °C
